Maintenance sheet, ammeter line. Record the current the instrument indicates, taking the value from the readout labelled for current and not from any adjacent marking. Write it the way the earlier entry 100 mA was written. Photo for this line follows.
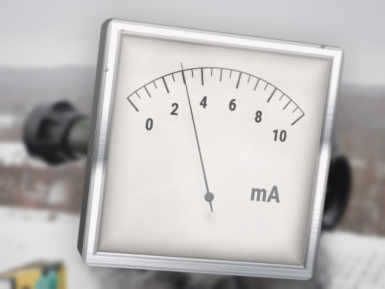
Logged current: 3 mA
